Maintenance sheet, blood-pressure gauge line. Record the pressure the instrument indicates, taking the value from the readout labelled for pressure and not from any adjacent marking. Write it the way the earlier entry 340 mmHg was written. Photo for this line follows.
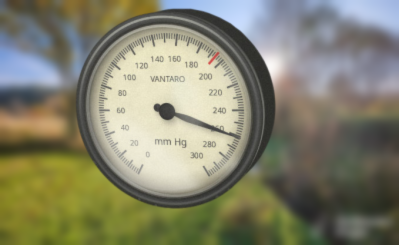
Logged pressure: 260 mmHg
